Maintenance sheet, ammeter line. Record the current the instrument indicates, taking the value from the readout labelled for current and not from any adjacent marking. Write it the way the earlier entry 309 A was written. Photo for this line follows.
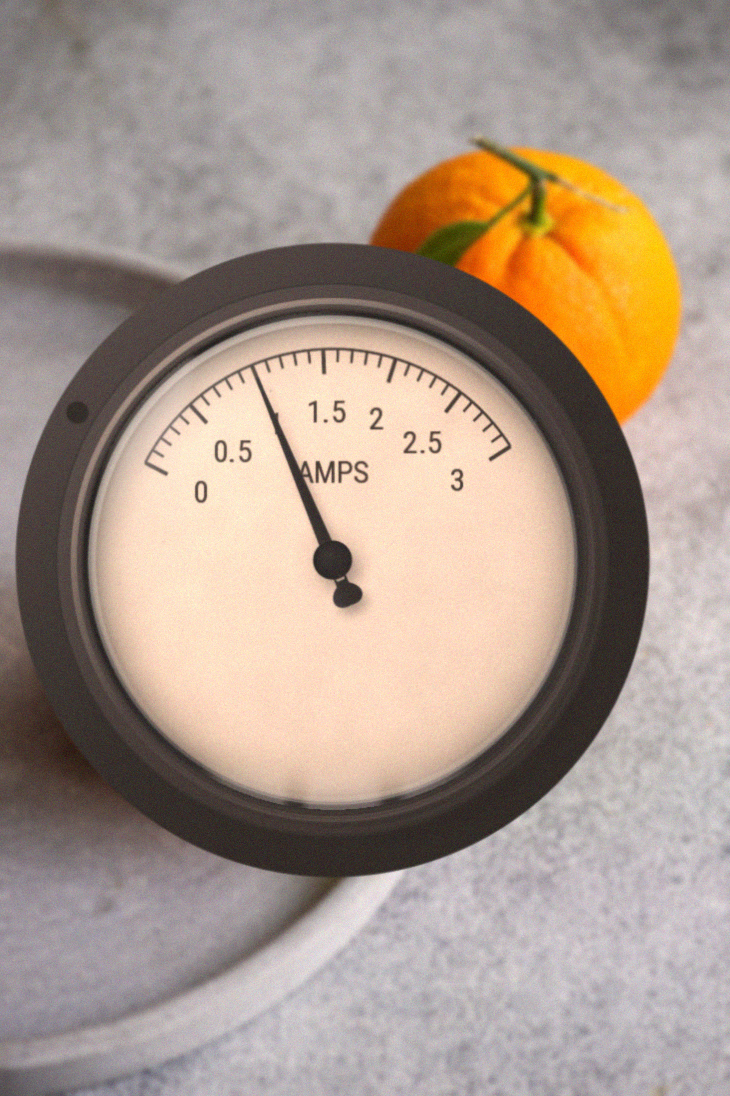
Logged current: 1 A
